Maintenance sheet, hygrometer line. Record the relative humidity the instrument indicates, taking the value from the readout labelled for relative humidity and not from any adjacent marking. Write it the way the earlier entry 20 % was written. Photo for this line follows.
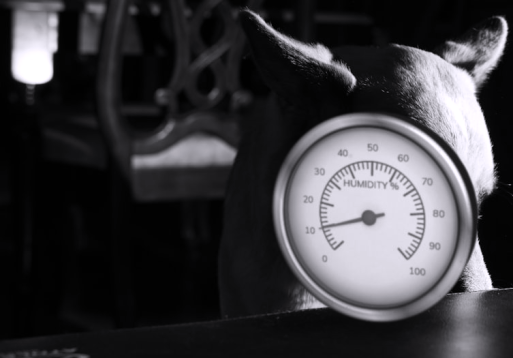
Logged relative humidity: 10 %
